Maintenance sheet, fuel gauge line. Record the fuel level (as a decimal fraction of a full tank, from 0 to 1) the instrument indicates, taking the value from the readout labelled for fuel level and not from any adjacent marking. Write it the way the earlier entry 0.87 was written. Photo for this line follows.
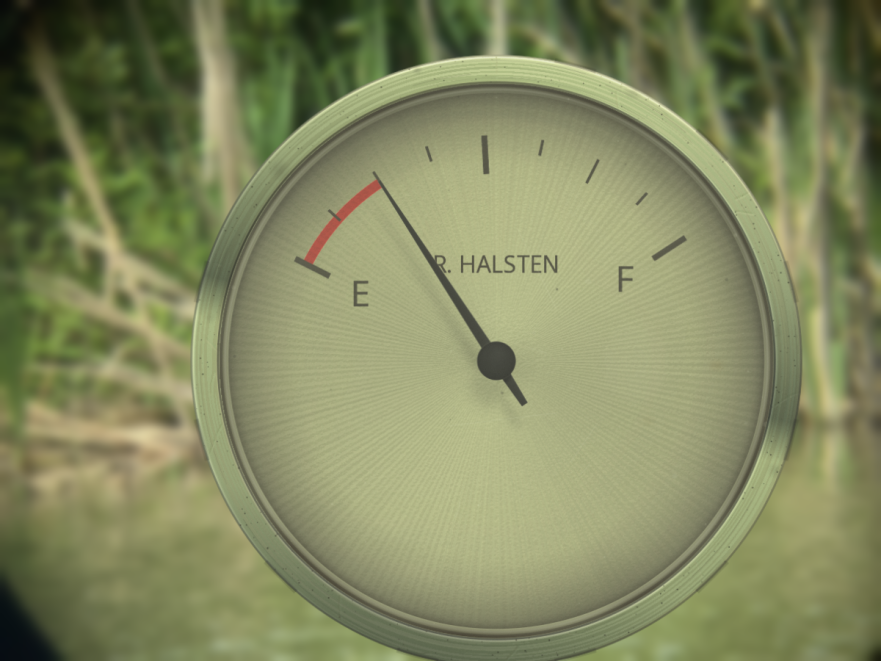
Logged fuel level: 0.25
